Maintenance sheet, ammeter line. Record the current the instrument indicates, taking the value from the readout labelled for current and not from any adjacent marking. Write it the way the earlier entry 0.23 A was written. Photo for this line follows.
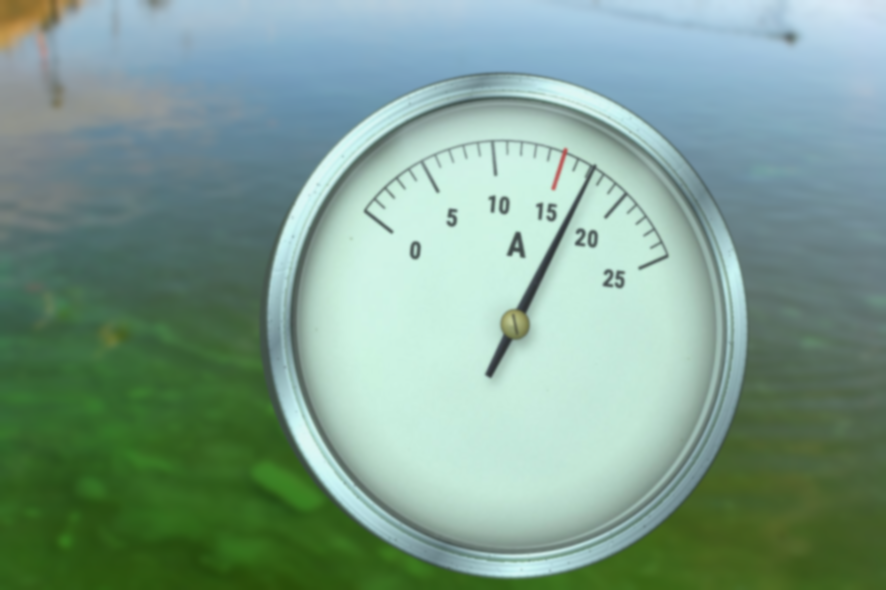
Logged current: 17 A
